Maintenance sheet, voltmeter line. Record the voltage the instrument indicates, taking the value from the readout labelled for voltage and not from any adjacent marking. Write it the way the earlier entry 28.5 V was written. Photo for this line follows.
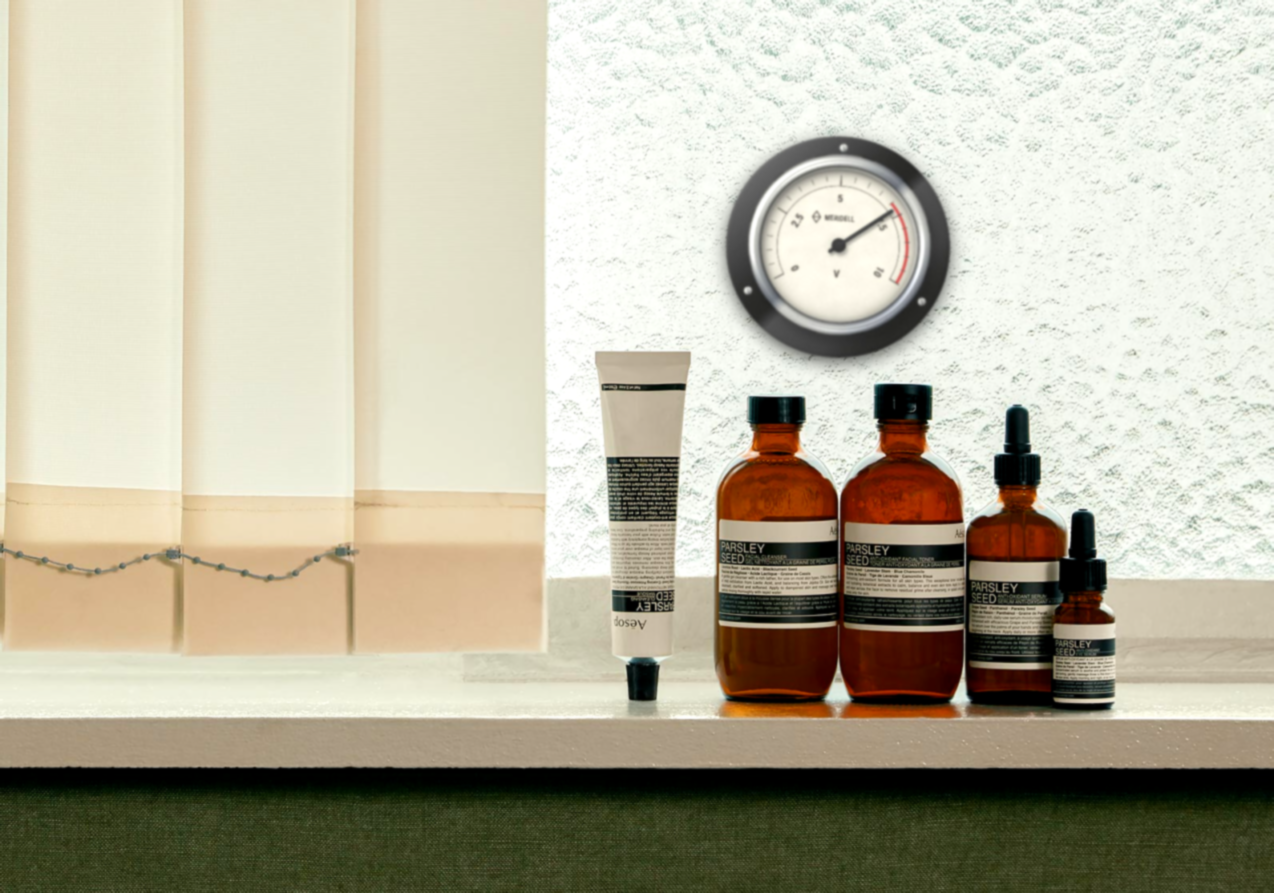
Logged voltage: 7.25 V
